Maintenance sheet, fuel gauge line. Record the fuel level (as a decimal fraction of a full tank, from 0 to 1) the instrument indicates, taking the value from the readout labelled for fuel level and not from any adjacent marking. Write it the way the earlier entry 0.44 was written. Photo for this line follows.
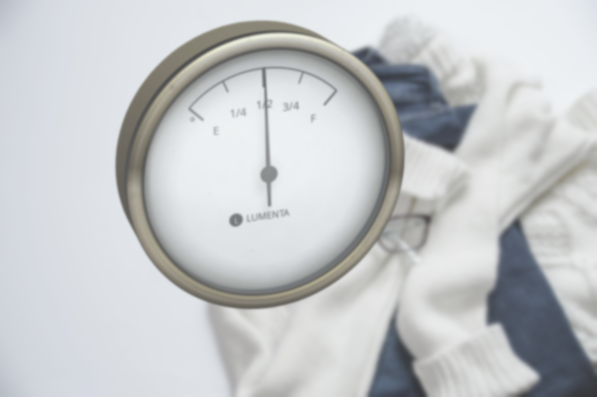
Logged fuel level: 0.5
